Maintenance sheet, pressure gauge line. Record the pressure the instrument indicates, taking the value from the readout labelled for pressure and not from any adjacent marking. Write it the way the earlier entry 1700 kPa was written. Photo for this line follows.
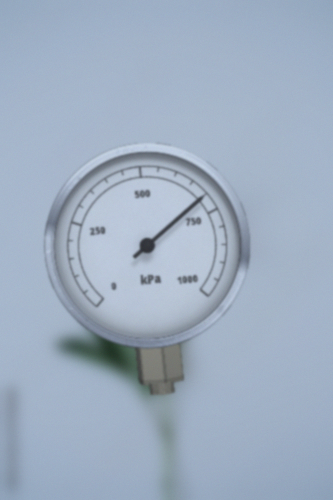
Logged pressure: 700 kPa
